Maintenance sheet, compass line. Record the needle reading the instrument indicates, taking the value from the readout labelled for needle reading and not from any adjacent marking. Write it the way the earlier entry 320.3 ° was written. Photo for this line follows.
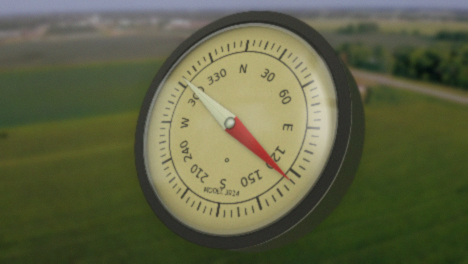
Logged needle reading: 125 °
